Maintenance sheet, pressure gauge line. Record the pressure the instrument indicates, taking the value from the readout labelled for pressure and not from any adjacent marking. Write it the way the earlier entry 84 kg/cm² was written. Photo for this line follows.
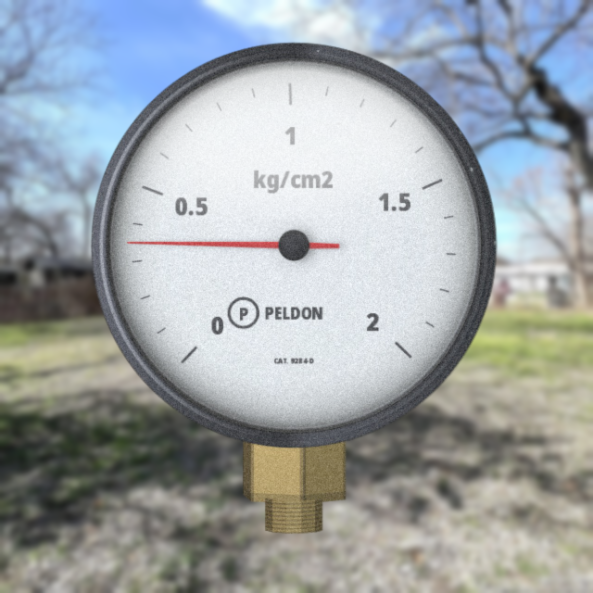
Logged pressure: 0.35 kg/cm²
